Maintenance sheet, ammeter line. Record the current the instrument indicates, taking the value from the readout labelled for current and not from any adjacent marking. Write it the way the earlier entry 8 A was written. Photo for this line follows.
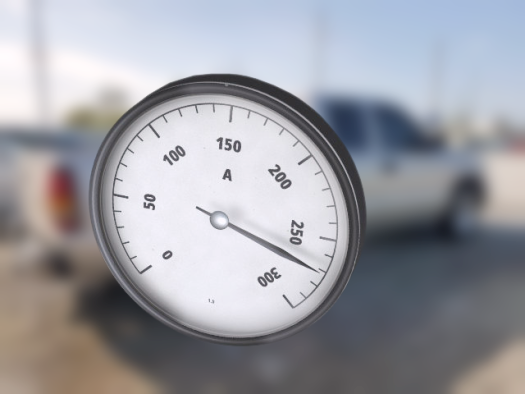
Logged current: 270 A
